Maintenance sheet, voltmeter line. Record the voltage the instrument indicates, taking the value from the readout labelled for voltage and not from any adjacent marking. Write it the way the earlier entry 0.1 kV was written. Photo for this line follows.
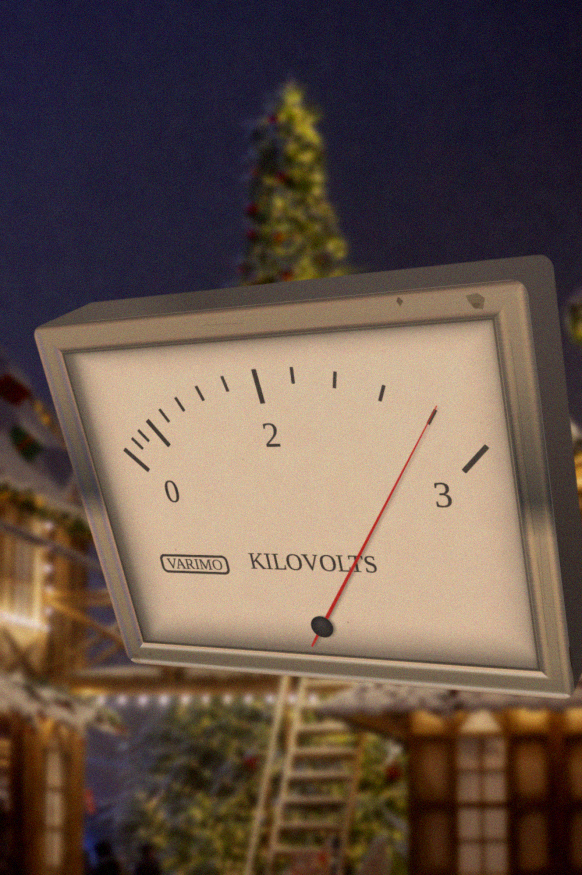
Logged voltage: 2.8 kV
